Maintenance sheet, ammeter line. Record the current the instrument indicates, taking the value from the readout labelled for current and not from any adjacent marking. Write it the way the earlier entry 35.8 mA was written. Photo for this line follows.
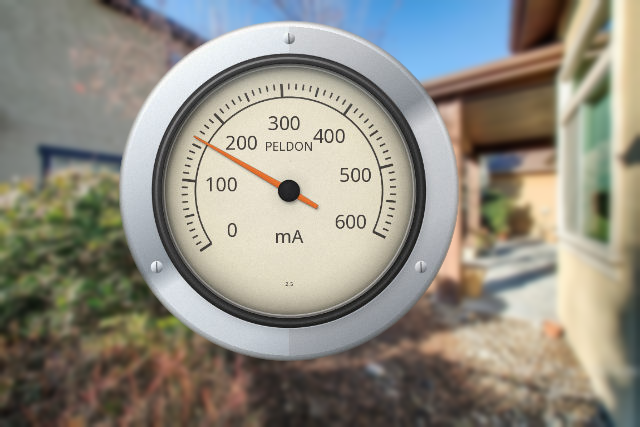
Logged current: 160 mA
